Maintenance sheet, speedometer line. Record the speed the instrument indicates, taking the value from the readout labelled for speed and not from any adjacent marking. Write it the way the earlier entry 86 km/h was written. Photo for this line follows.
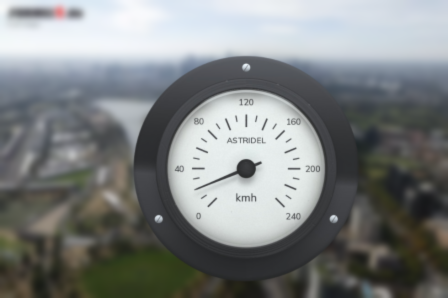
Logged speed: 20 km/h
